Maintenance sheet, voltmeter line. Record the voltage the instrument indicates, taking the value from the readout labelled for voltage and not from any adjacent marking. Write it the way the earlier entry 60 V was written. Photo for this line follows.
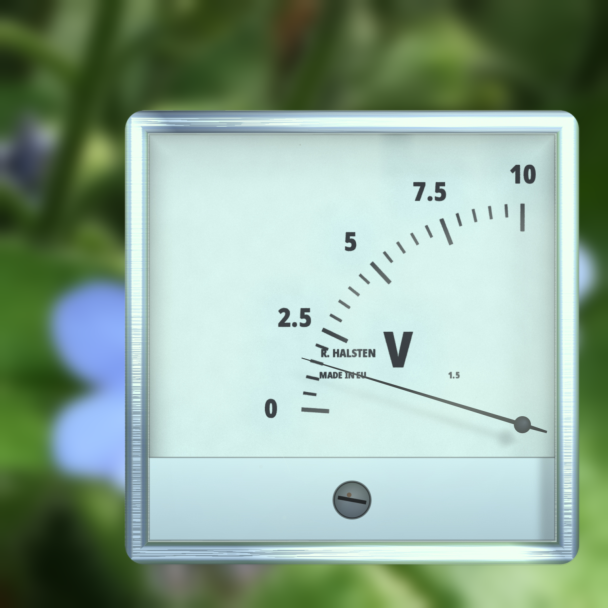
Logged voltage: 1.5 V
